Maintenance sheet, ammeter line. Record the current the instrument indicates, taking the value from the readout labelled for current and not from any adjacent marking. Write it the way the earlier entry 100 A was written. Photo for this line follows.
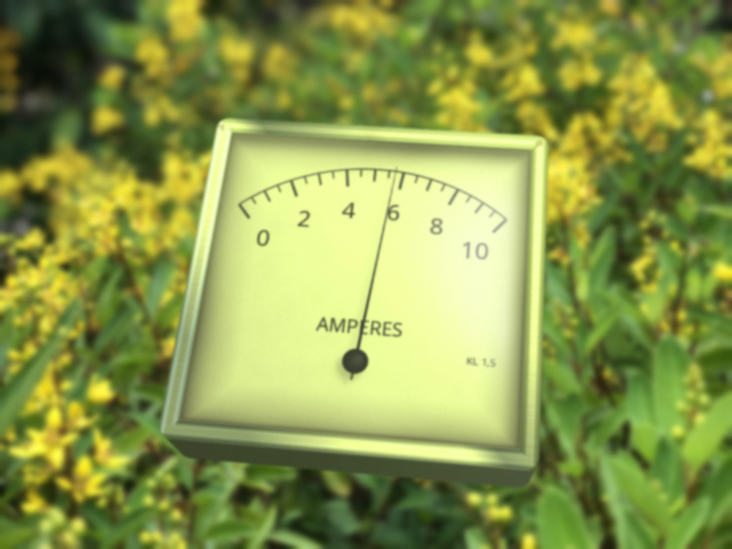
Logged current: 5.75 A
